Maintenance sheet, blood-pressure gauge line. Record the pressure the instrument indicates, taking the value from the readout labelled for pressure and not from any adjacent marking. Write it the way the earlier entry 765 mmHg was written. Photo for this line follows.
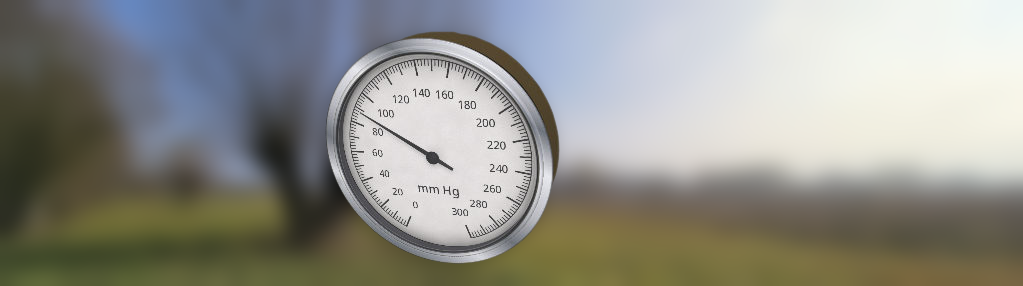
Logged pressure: 90 mmHg
